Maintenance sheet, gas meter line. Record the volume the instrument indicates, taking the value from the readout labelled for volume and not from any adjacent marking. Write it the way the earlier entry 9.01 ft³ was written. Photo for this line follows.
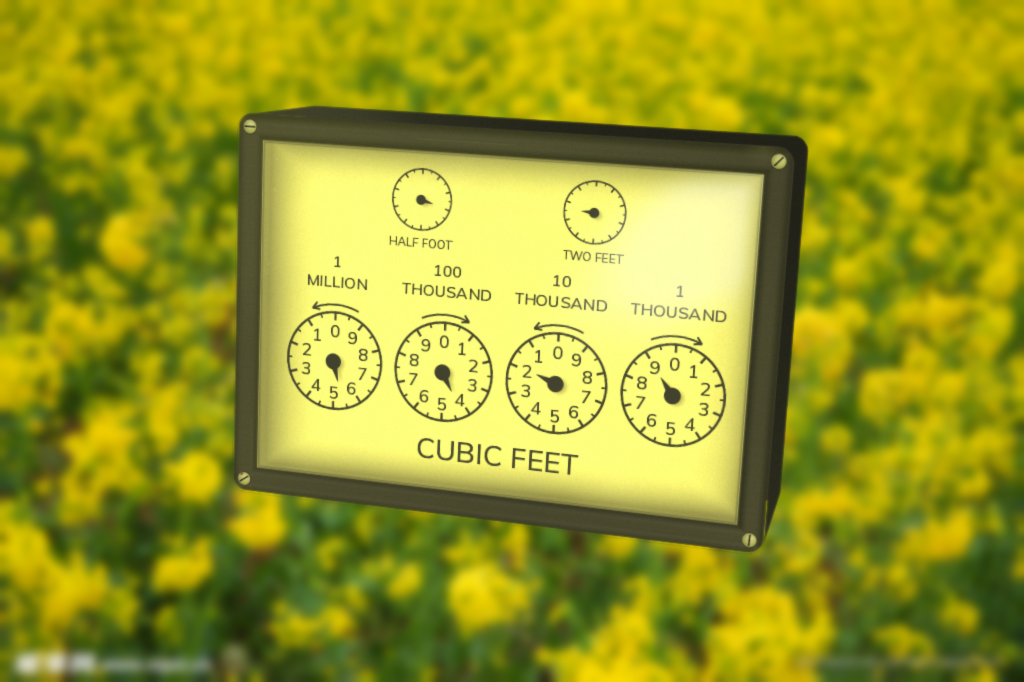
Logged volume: 541900 ft³
